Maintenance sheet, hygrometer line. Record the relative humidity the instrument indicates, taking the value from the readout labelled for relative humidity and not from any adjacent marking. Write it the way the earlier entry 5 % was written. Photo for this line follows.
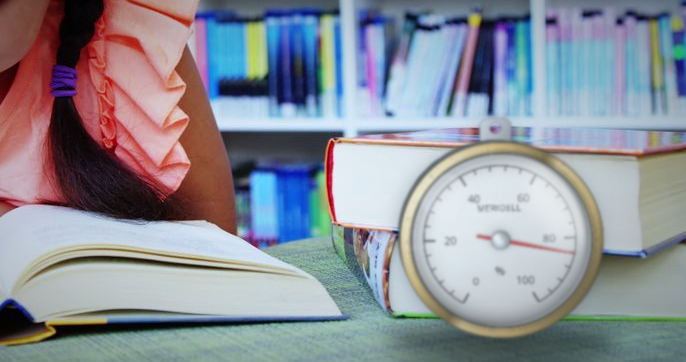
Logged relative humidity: 84 %
